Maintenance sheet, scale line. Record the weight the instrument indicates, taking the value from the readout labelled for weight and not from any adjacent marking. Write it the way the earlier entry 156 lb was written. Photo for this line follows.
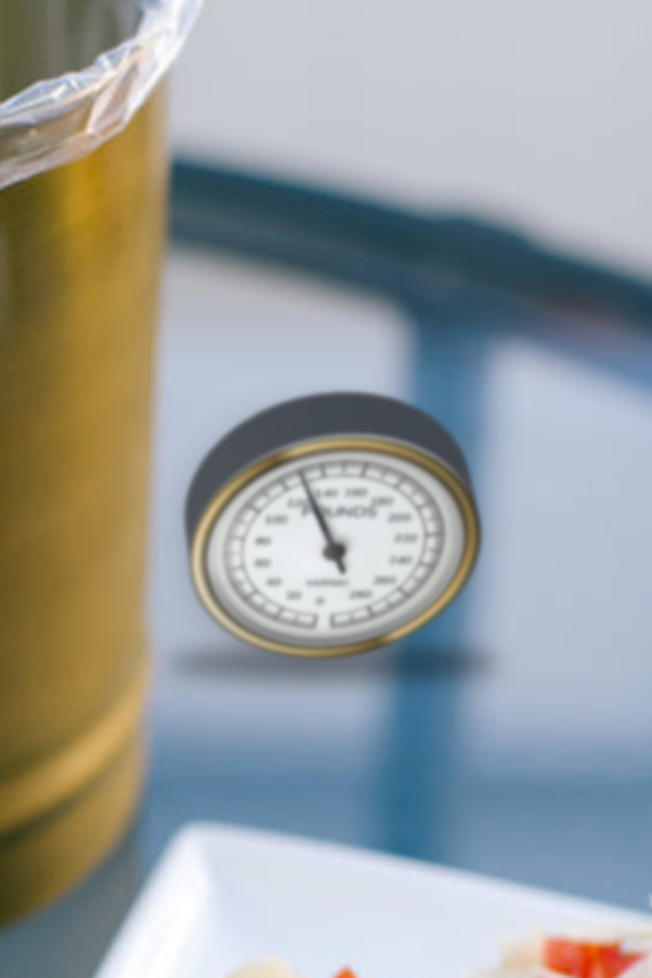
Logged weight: 130 lb
